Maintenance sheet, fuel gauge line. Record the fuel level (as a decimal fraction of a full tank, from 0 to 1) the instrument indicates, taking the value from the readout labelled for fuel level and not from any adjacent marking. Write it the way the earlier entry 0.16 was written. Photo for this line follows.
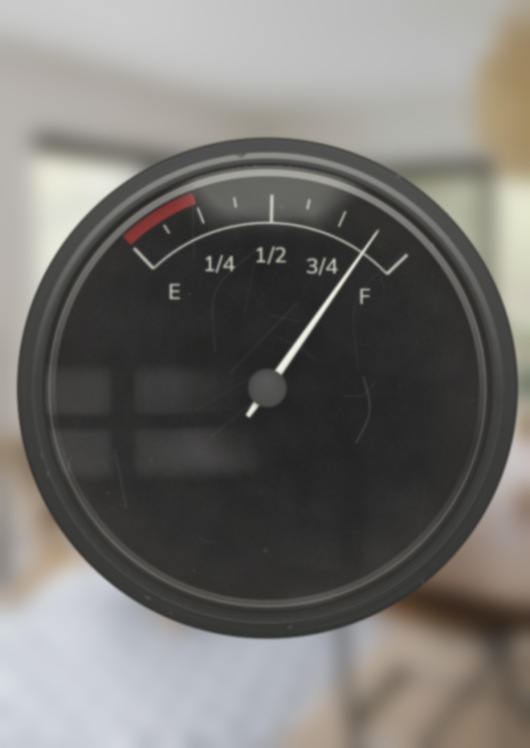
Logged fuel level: 0.875
